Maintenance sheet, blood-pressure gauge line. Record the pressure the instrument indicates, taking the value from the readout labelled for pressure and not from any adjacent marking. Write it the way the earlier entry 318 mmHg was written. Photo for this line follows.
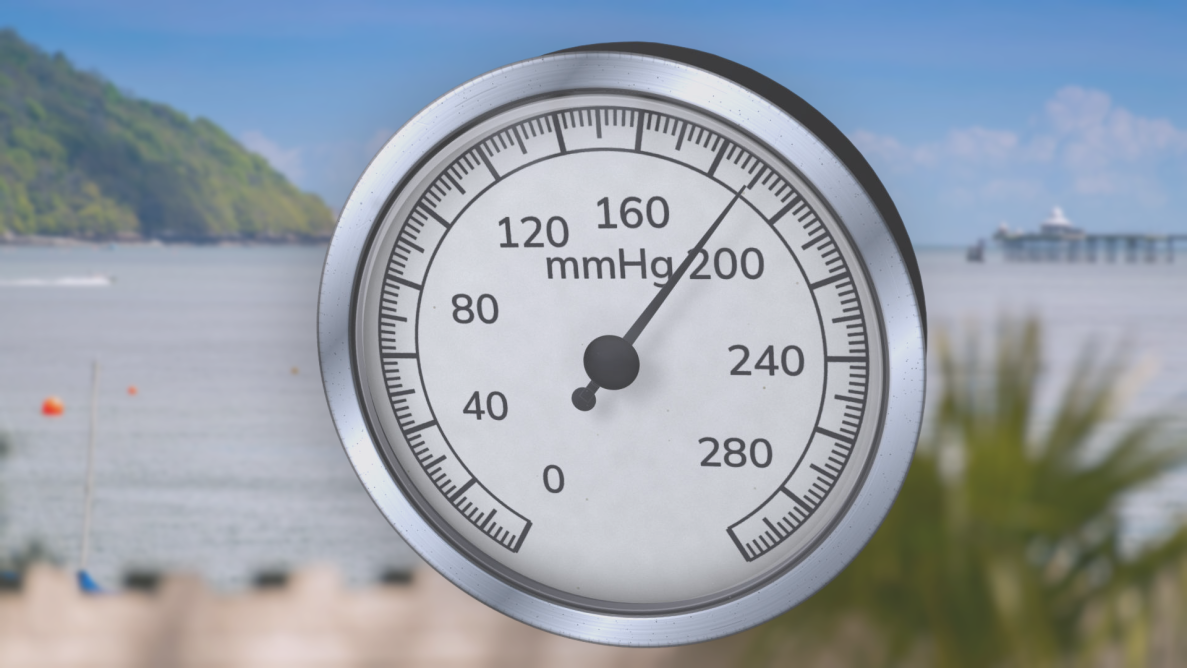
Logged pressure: 189 mmHg
